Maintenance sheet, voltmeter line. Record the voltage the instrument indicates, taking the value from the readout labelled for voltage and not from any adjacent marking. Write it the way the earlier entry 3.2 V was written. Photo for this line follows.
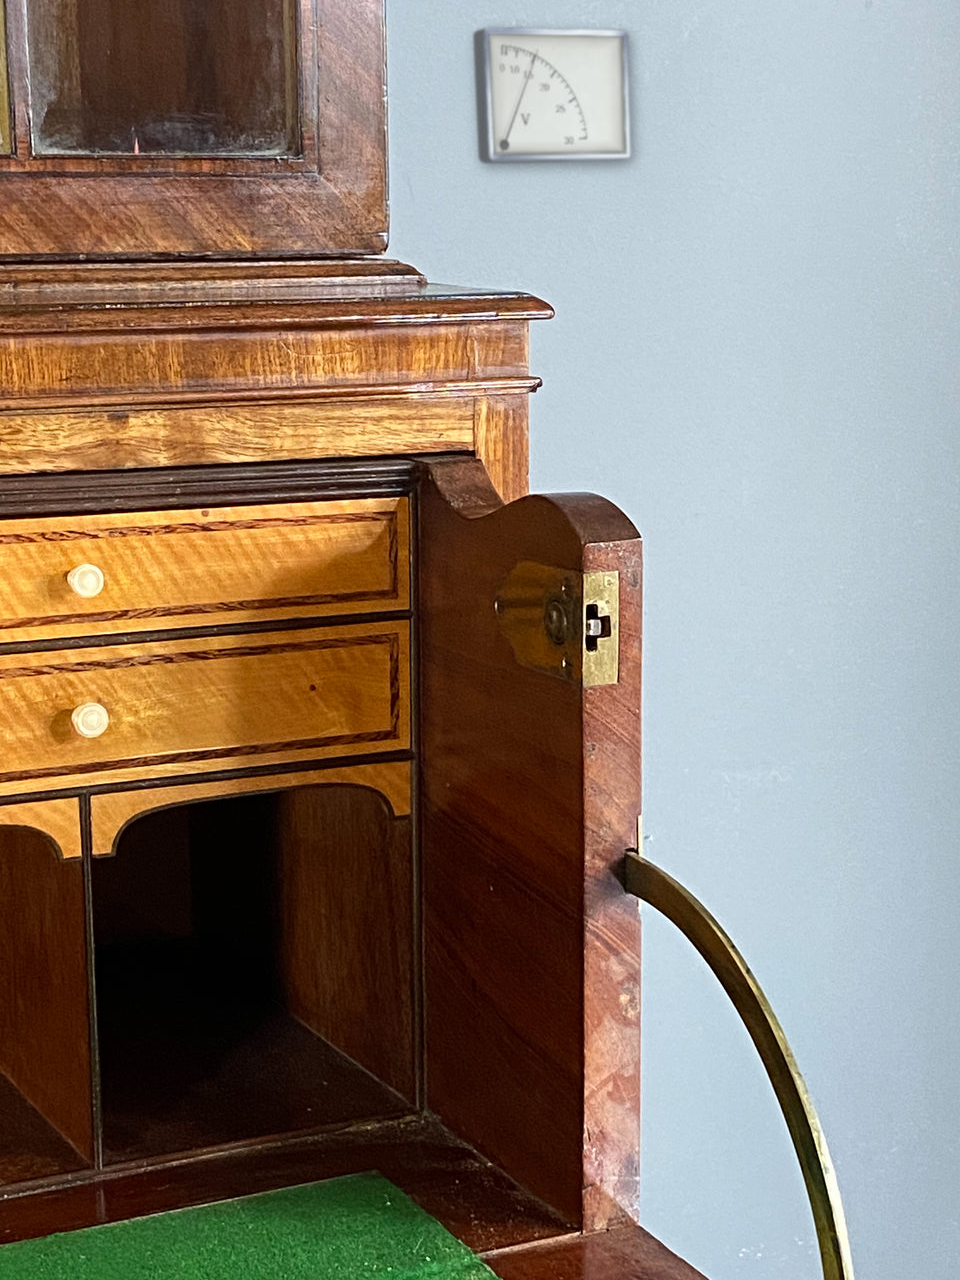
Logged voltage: 15 V
